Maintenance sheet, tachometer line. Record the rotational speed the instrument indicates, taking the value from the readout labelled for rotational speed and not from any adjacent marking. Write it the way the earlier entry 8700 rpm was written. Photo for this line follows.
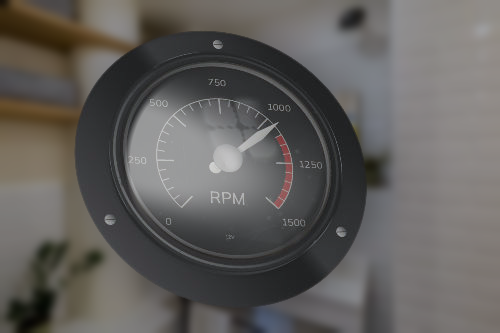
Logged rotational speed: 1050 rpm
